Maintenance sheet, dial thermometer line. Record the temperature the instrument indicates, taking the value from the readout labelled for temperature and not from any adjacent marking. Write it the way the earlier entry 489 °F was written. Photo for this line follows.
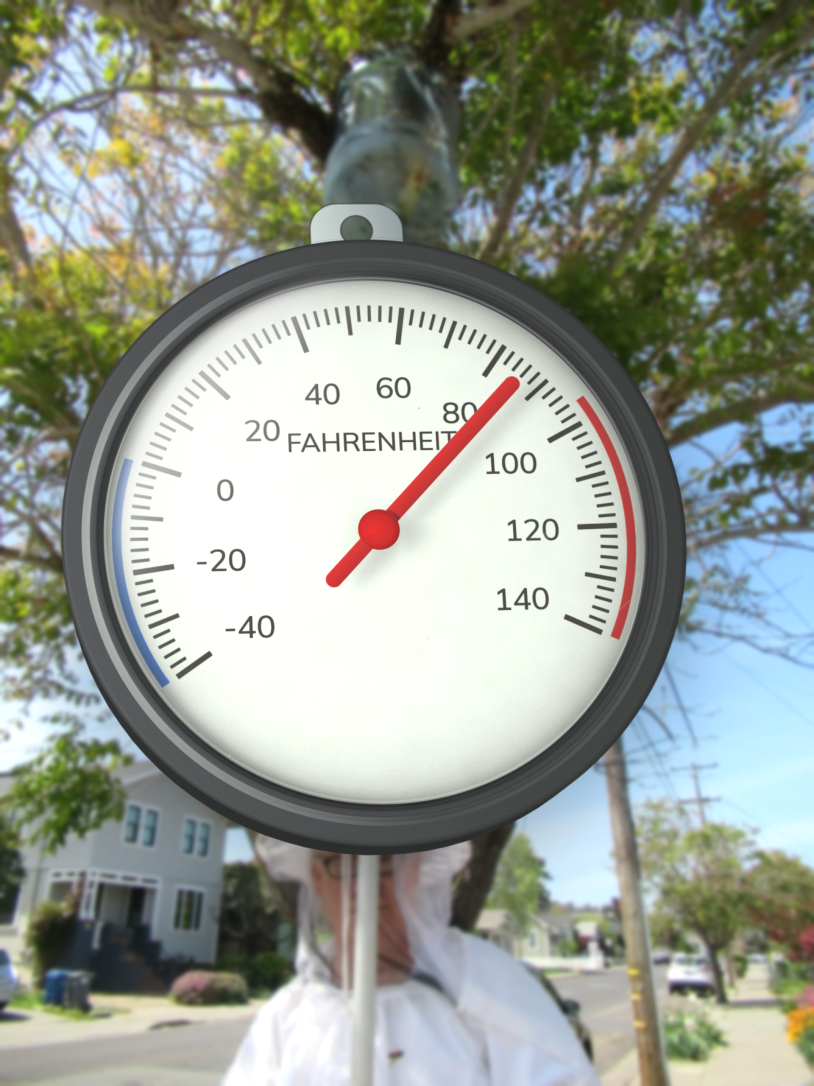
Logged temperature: 86 °F
